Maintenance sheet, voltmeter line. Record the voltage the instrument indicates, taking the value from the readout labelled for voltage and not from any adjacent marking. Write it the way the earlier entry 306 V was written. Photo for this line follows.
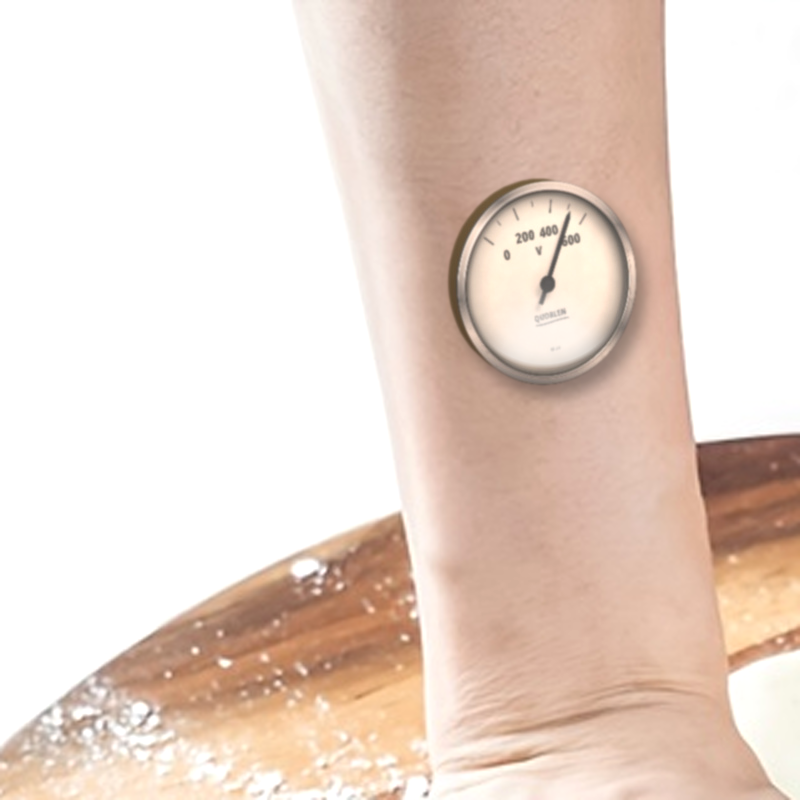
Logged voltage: 500 V
